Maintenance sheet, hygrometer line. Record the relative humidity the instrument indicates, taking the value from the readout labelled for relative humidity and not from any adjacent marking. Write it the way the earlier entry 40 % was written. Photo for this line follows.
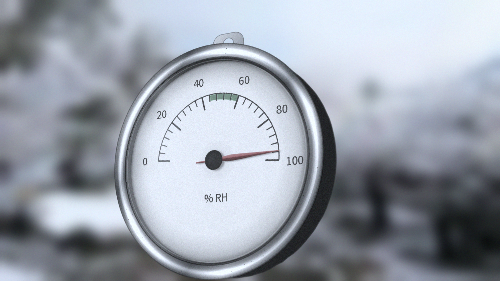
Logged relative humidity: 96 %
